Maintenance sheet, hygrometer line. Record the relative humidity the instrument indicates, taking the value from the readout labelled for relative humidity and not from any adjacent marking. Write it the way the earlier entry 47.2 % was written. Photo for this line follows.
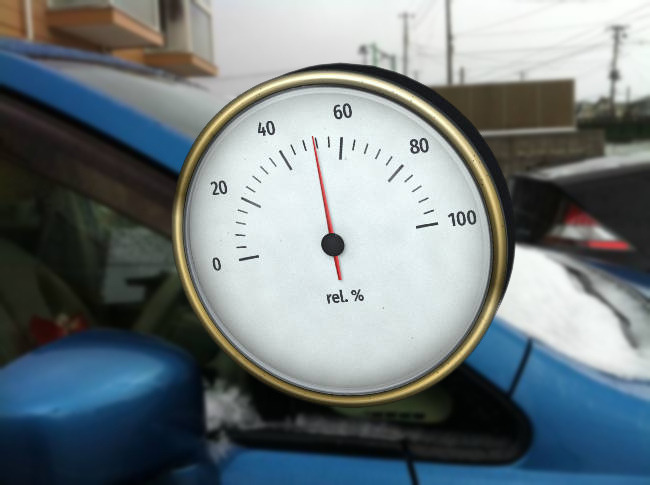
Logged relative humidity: 52 %
